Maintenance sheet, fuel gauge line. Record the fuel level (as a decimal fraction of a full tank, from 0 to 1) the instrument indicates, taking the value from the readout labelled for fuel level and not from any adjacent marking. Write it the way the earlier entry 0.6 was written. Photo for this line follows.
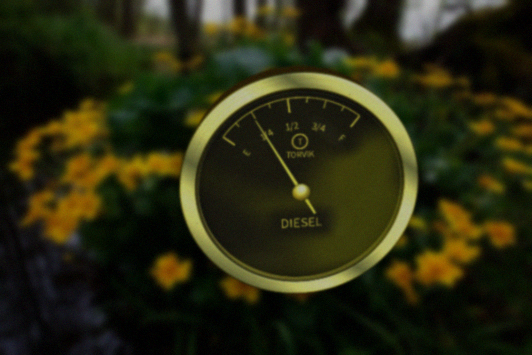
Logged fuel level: 0.25
